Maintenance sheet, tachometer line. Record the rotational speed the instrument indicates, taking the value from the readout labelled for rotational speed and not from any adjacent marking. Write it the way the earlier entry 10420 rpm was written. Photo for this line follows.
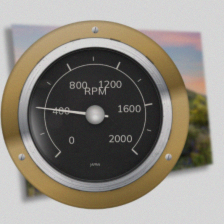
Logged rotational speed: 400 rpm
